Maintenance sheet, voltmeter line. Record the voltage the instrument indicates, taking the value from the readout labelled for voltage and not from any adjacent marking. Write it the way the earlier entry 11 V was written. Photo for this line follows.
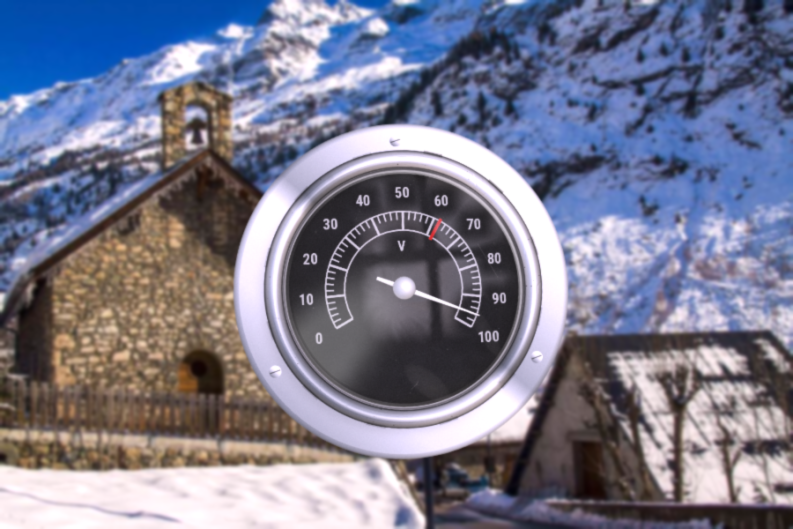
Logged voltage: 96 V
